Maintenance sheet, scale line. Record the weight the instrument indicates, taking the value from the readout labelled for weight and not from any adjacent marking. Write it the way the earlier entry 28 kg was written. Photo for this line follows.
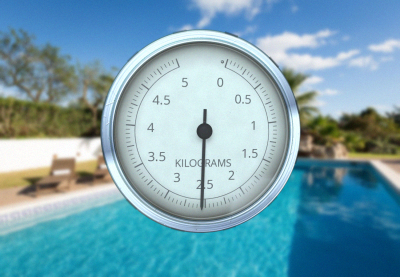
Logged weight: 2.55 kg
